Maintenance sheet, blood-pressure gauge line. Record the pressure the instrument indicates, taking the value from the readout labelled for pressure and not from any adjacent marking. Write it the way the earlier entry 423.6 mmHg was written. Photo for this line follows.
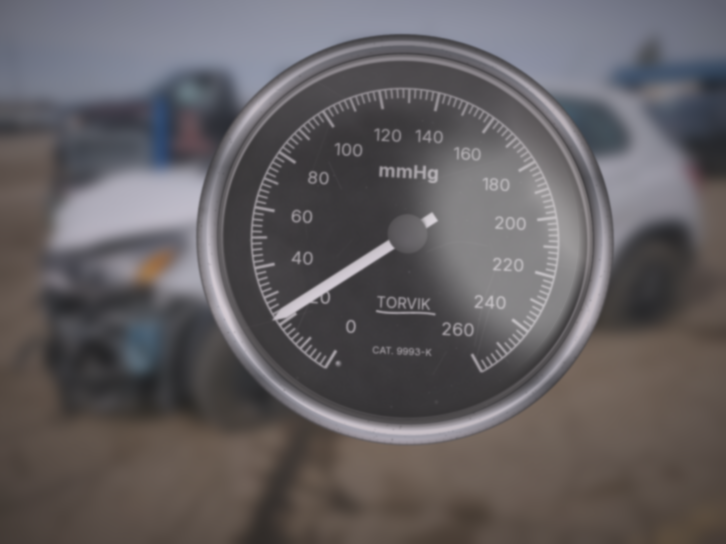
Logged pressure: 22 mmHg
